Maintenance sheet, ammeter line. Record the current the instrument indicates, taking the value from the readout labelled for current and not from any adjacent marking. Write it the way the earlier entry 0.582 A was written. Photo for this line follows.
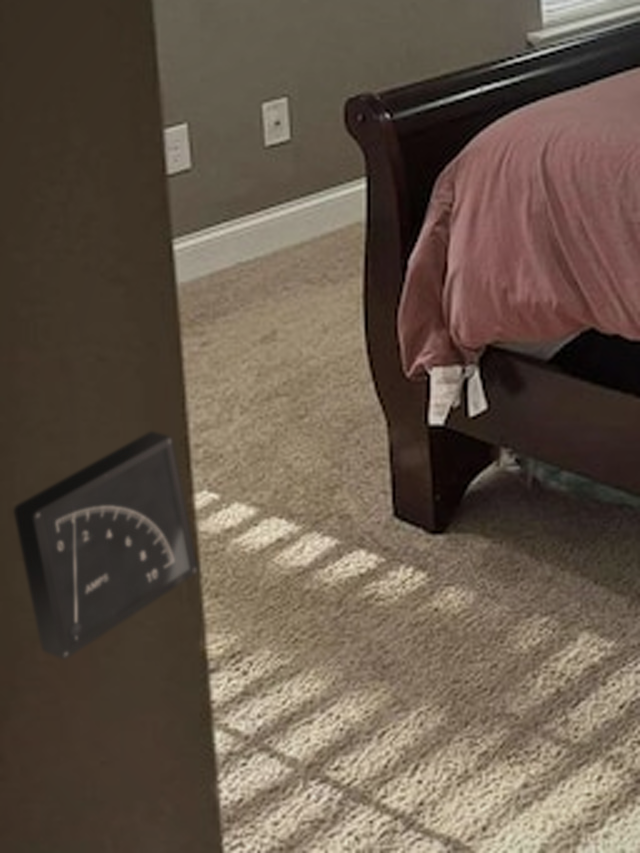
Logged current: 1 A
